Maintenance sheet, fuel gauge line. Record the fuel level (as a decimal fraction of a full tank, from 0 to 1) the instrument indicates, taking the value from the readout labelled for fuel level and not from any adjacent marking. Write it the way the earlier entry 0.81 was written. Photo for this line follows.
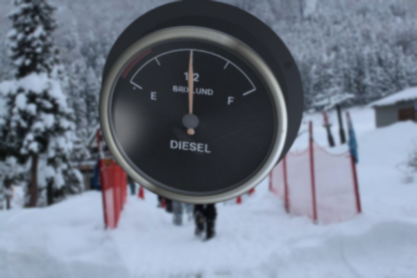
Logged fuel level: 0.5
